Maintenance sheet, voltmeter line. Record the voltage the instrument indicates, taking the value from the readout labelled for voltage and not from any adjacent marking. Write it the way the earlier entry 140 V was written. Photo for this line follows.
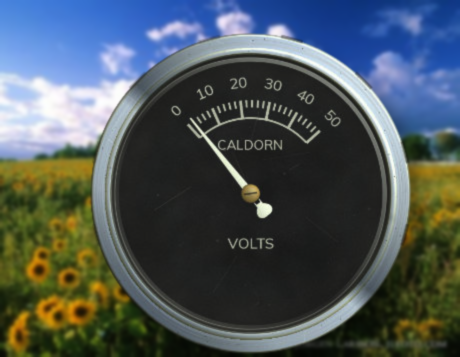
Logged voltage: 2 V
